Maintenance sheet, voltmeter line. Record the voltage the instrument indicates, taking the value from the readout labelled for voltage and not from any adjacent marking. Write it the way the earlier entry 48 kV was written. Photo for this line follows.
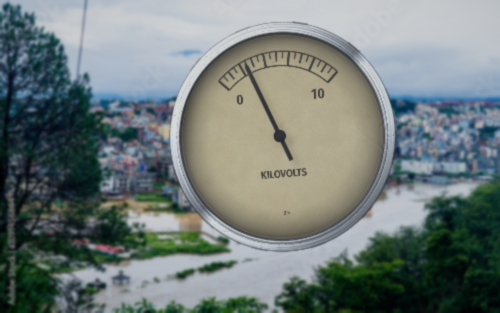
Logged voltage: 2.5 kV
